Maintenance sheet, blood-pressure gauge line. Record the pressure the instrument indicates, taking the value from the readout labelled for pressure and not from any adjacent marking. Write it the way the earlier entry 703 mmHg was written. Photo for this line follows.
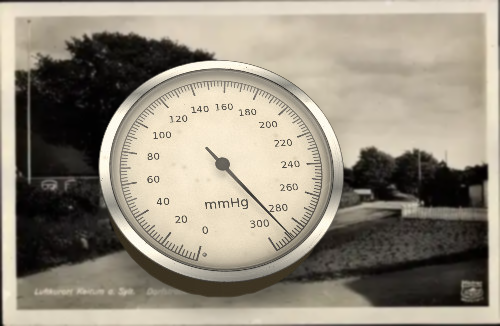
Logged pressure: 290 mmHg
